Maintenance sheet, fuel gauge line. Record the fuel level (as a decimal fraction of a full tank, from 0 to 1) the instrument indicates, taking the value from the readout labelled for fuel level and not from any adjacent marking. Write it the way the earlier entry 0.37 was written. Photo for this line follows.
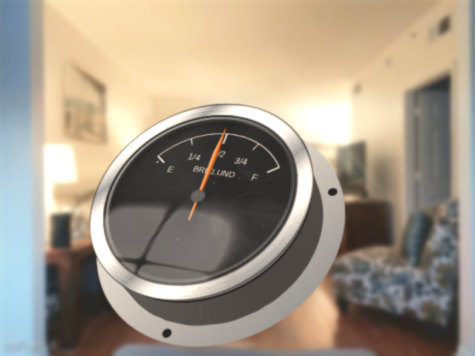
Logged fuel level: 0.5
